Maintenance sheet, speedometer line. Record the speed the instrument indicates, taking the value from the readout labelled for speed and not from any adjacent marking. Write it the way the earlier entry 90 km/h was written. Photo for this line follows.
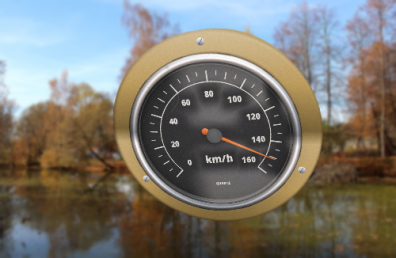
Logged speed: 150 km/h
